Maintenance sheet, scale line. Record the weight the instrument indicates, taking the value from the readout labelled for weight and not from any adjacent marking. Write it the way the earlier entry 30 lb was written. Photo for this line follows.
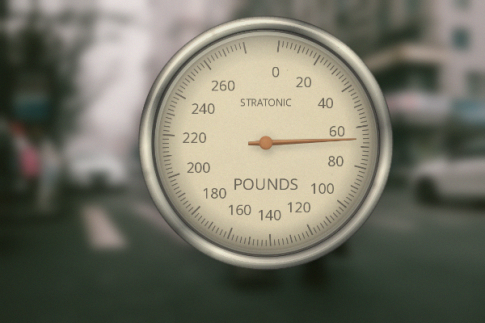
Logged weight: 66 lb
